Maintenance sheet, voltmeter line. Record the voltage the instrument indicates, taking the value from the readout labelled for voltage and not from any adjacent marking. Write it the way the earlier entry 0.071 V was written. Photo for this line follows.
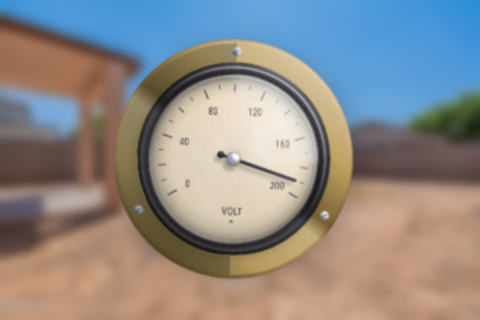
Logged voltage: 190 V
